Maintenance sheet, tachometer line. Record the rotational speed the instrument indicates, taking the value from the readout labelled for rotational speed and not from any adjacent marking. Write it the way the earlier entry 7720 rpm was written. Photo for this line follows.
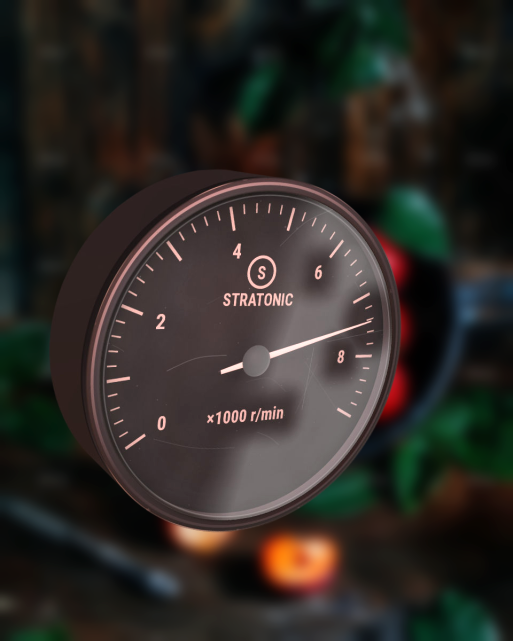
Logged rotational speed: 7400 rpm
